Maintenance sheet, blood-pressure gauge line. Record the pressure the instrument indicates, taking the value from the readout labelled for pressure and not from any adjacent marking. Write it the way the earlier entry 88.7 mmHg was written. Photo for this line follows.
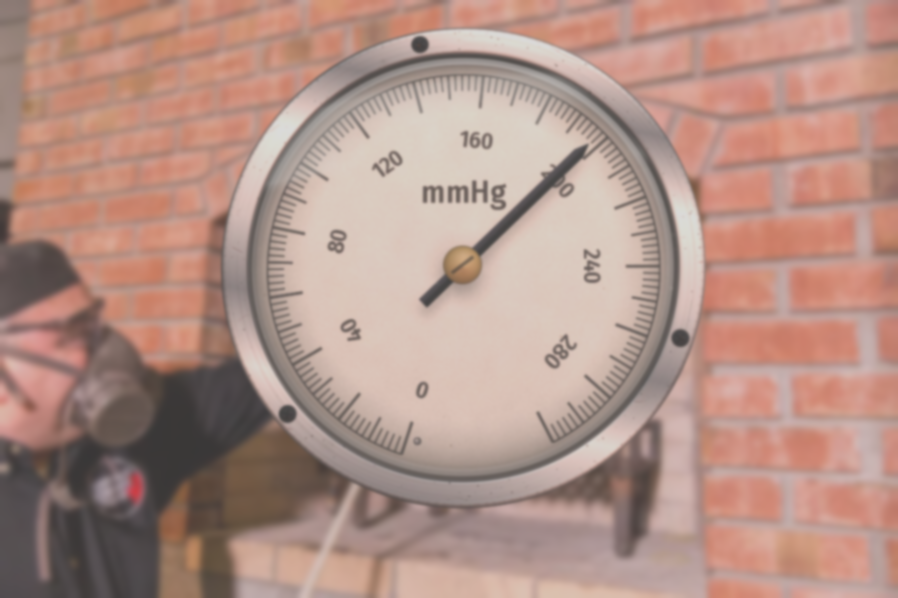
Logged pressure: 198 mmHg
